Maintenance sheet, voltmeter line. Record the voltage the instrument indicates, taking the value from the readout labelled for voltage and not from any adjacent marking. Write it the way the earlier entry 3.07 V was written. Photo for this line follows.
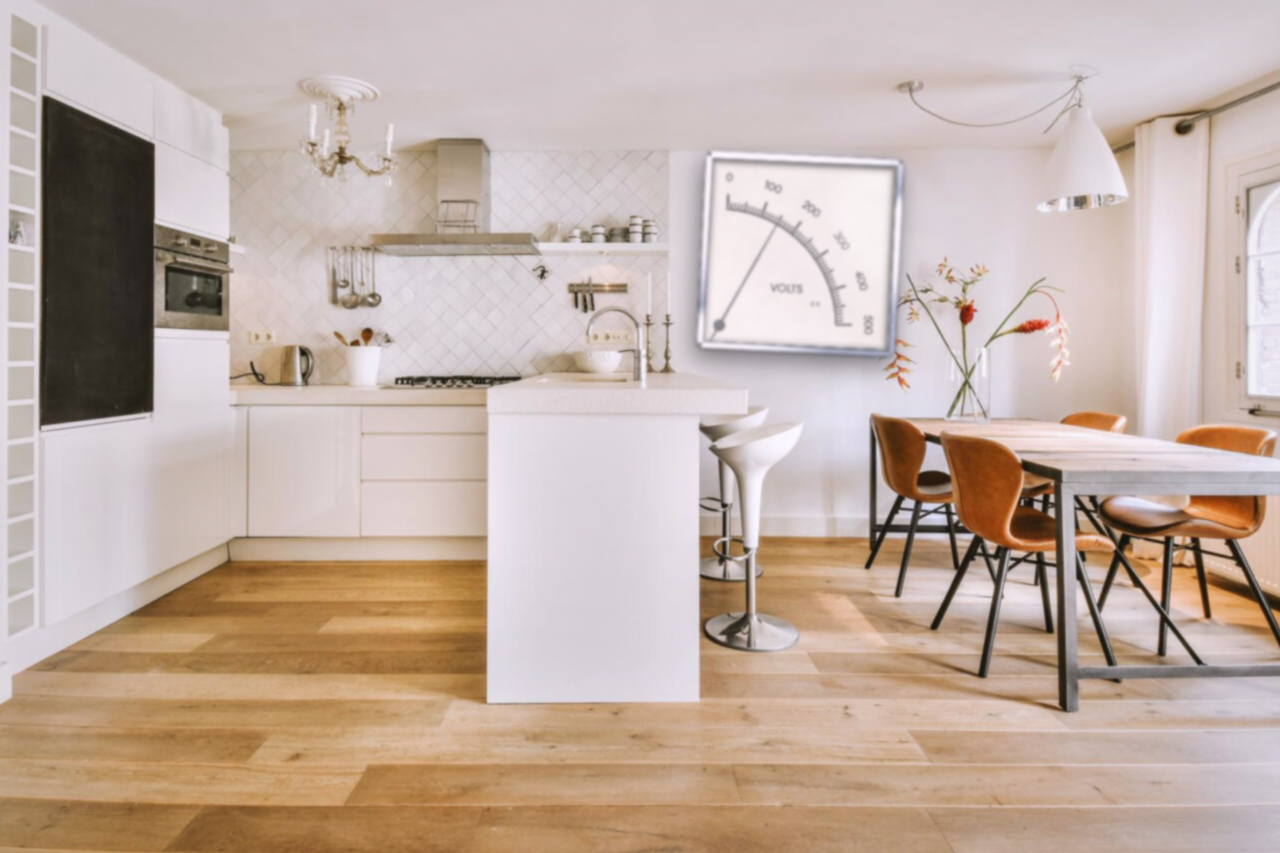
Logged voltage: 150 V
